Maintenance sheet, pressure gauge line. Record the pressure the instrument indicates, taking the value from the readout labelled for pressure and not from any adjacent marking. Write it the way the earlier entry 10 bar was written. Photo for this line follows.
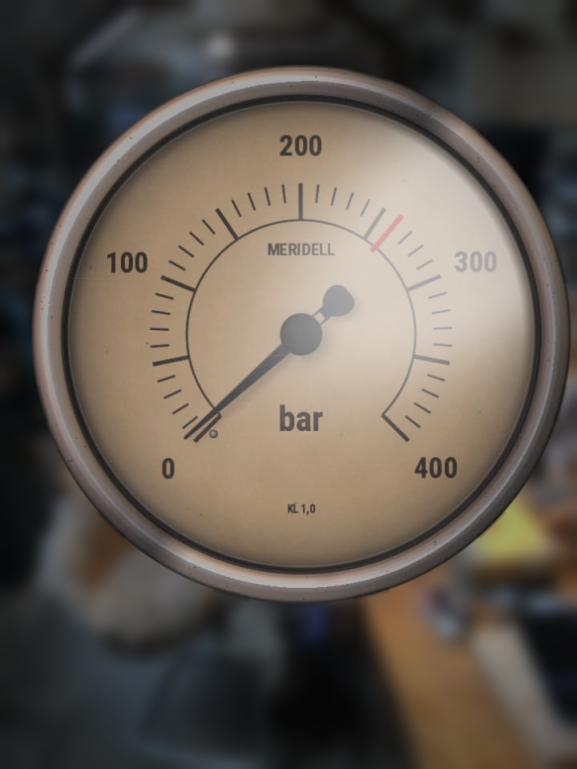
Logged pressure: 5 bar
